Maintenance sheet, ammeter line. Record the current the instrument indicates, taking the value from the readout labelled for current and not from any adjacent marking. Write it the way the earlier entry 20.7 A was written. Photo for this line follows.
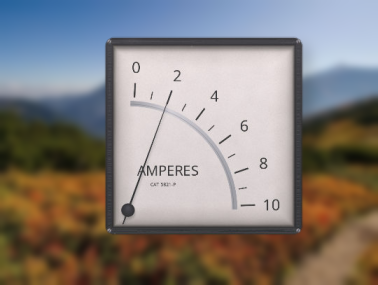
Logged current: 2 A
